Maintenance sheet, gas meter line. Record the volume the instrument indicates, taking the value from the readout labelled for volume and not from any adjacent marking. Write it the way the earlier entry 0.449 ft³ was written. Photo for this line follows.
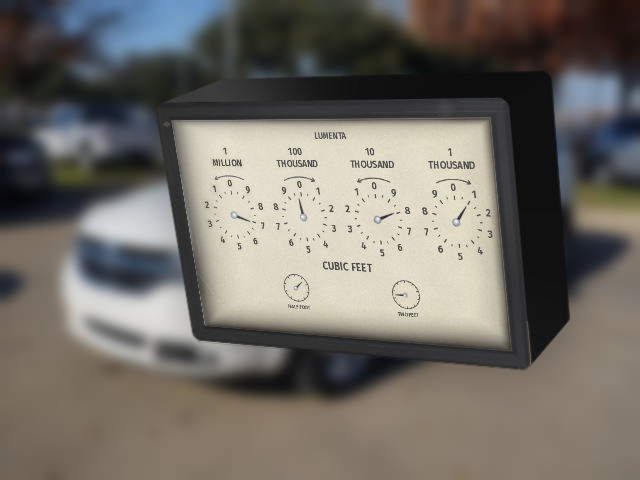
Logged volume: 698100 ft³
